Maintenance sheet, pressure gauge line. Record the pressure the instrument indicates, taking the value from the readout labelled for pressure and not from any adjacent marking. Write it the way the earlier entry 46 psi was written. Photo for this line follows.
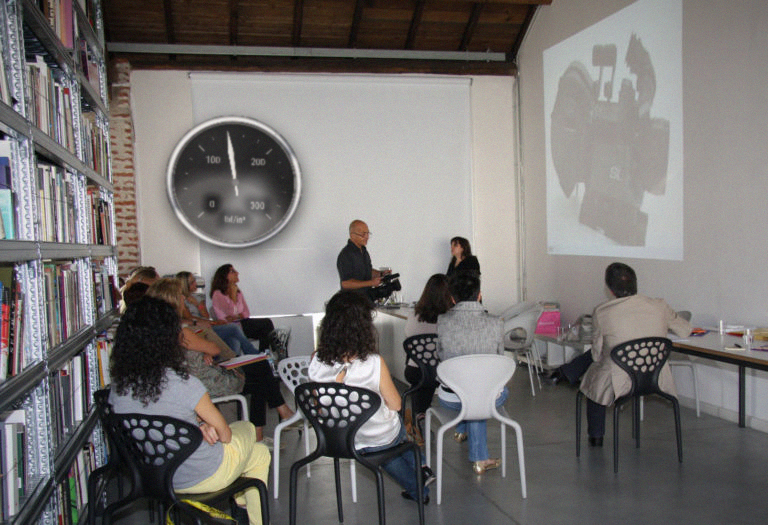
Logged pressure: 140 psi
